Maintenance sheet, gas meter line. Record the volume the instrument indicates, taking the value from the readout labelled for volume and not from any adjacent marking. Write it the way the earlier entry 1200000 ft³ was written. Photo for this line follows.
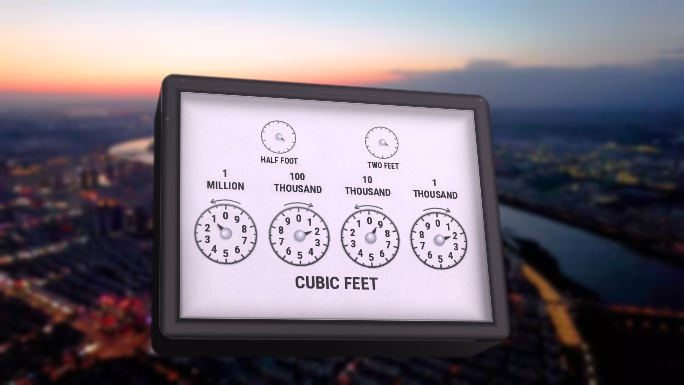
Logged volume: 119200 ft³
